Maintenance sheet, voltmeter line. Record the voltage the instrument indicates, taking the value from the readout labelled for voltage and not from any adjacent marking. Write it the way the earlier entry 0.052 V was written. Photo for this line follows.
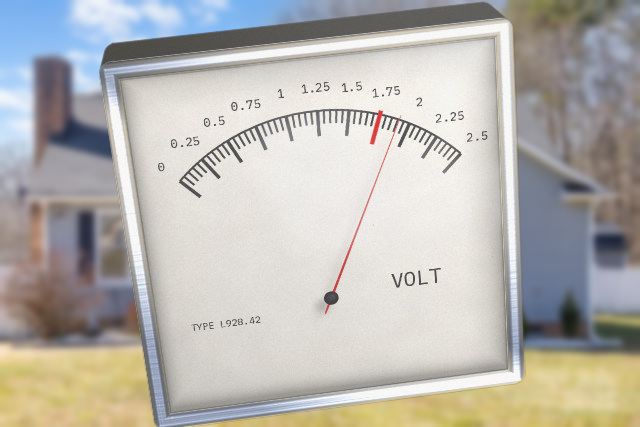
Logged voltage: 1.9 V
